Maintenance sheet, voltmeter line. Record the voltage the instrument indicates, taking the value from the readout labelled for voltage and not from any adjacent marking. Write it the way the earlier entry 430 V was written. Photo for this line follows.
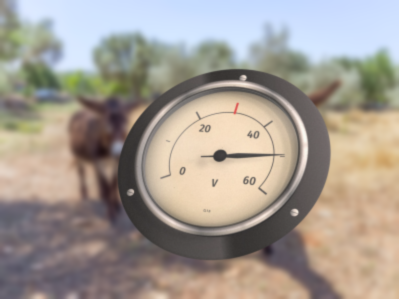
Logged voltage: 50 V
